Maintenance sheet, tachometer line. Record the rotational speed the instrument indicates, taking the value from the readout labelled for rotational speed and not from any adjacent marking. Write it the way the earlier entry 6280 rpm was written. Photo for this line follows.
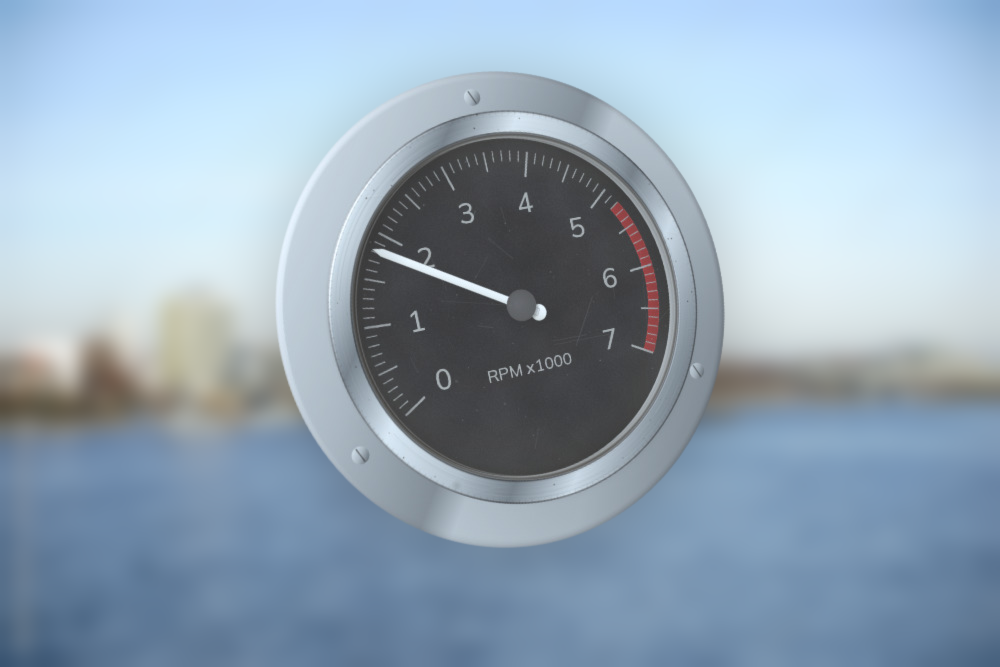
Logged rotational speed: 1800 rpm
